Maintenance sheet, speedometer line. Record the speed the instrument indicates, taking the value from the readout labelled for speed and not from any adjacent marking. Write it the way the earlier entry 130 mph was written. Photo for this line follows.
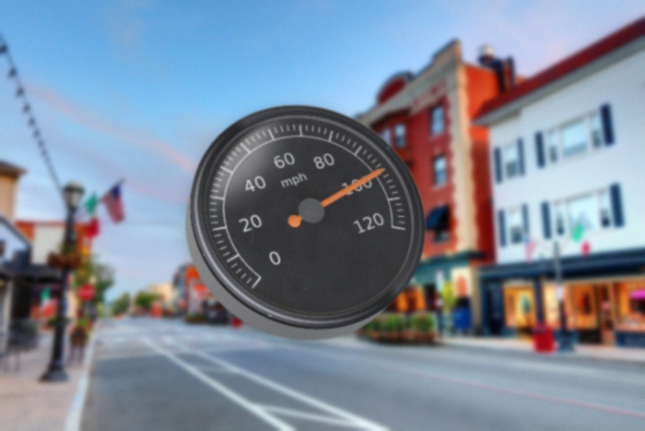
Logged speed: 100 mph
